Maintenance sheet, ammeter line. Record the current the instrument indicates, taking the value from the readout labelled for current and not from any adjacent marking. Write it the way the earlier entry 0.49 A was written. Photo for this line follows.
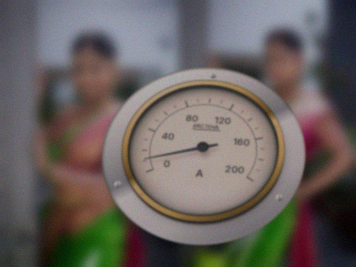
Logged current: 10 A
